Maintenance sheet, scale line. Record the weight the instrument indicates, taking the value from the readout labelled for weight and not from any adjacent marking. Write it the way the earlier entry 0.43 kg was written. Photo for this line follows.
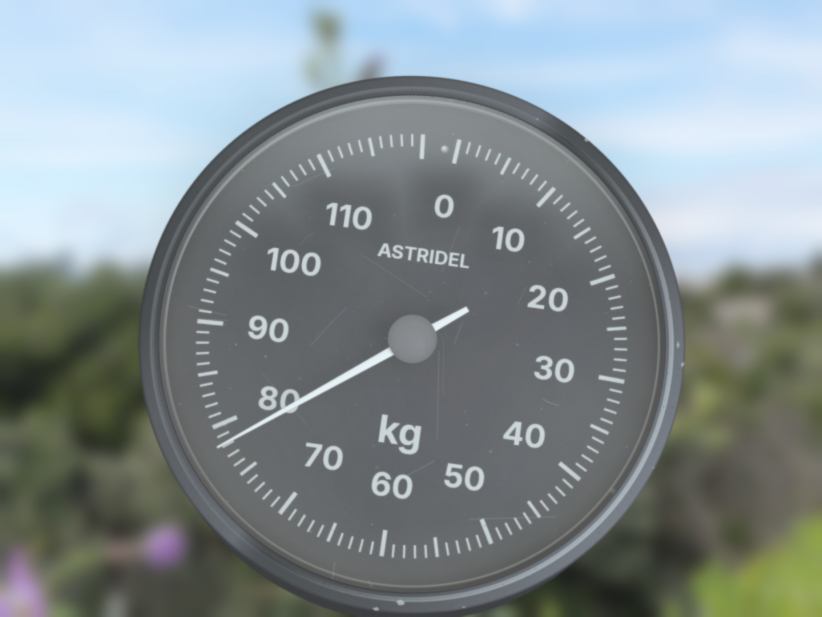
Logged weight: 78 kg
